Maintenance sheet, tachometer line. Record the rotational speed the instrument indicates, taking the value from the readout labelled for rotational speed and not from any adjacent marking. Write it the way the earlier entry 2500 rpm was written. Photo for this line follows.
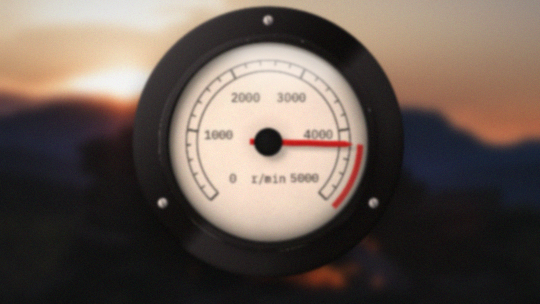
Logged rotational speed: 4200 rpm
